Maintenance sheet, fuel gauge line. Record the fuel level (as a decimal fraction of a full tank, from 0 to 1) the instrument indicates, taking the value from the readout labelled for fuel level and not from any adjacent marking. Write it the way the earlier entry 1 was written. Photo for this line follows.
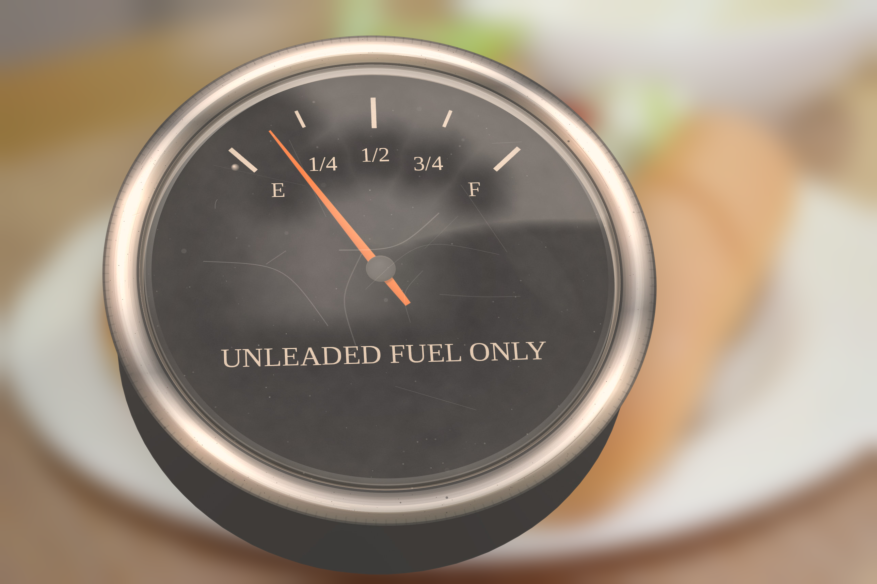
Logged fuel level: 0.125
